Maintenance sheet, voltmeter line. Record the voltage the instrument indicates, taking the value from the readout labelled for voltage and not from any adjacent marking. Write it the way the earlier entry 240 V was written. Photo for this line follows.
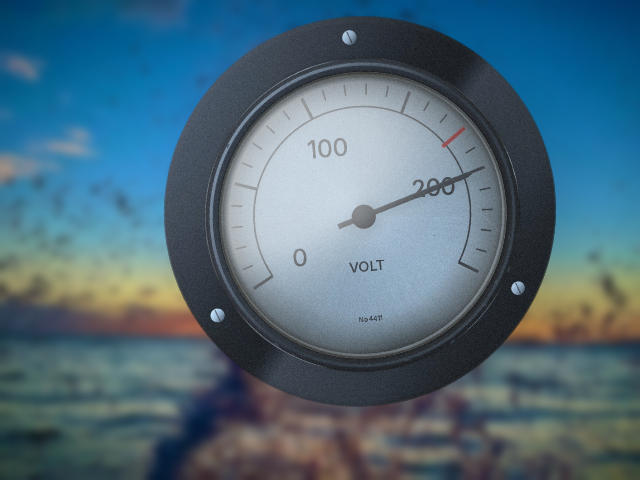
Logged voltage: 200 V
